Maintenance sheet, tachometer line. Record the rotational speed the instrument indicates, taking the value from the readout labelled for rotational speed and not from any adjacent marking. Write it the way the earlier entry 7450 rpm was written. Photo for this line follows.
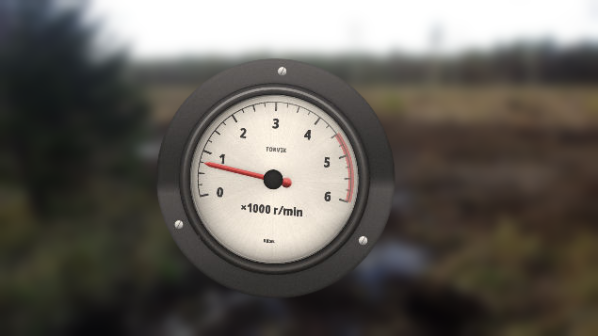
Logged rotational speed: 750 rpm
